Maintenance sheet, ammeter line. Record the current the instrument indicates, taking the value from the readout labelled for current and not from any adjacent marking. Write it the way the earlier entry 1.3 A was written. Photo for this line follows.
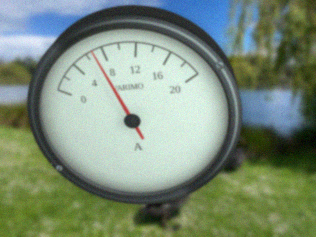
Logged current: 7 A
